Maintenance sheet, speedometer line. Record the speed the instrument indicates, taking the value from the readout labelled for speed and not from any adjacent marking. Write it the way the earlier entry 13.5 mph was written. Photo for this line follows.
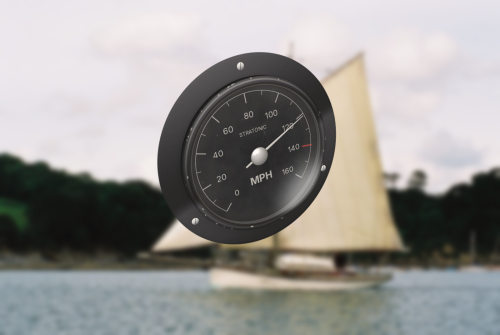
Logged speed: 120 mph
